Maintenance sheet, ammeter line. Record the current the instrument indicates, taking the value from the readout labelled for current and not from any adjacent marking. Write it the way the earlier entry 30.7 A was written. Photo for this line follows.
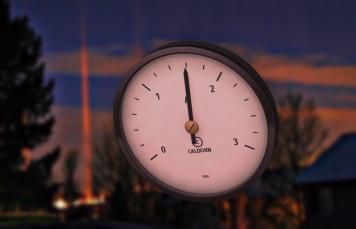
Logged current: 1.6 A
